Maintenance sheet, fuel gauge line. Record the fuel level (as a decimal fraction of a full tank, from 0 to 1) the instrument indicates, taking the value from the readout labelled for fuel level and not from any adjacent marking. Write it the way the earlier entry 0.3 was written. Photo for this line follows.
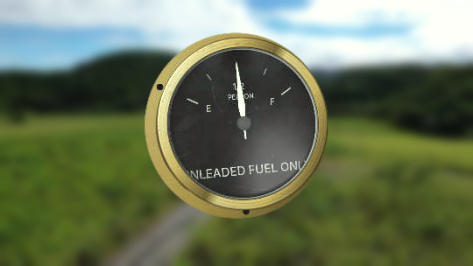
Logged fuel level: 0.5
